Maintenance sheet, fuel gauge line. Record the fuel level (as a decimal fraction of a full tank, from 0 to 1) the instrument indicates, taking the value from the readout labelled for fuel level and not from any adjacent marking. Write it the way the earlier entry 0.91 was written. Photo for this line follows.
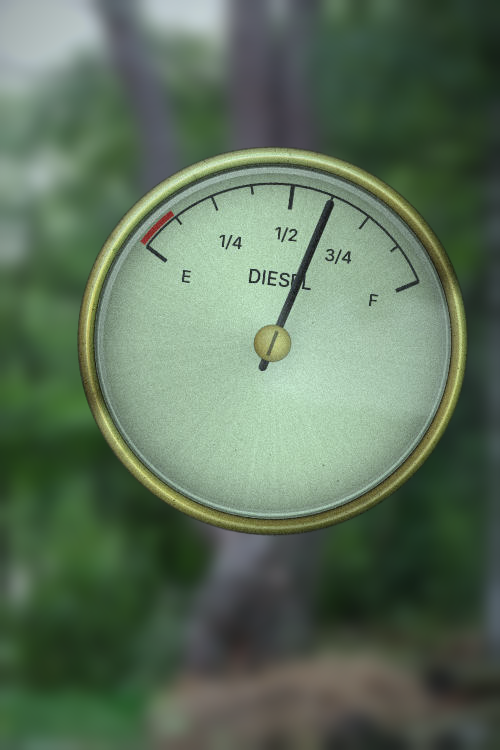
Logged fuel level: 0.625
